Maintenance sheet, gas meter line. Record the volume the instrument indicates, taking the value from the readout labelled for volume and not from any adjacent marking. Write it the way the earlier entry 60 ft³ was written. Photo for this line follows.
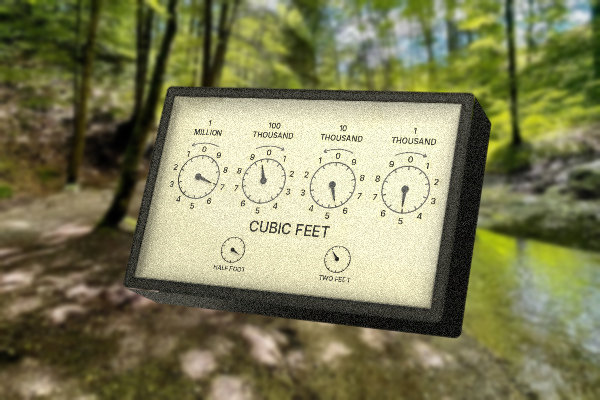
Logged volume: 695500 ft³
